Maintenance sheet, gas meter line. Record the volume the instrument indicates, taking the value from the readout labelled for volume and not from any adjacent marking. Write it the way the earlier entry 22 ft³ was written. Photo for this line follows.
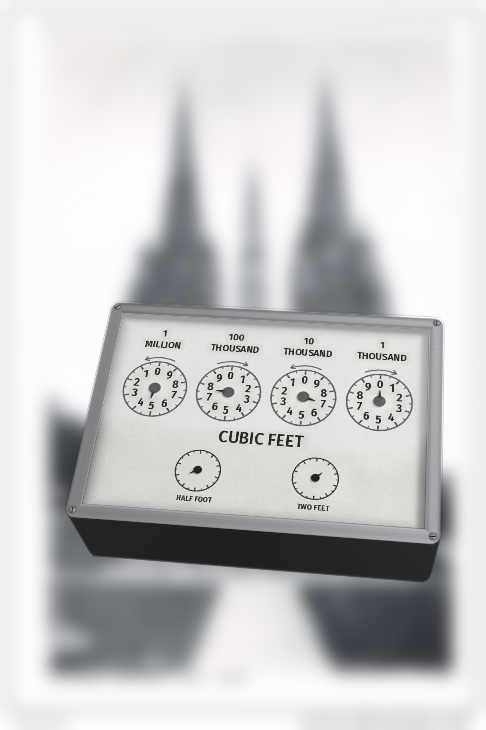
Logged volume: 477000 ft³
